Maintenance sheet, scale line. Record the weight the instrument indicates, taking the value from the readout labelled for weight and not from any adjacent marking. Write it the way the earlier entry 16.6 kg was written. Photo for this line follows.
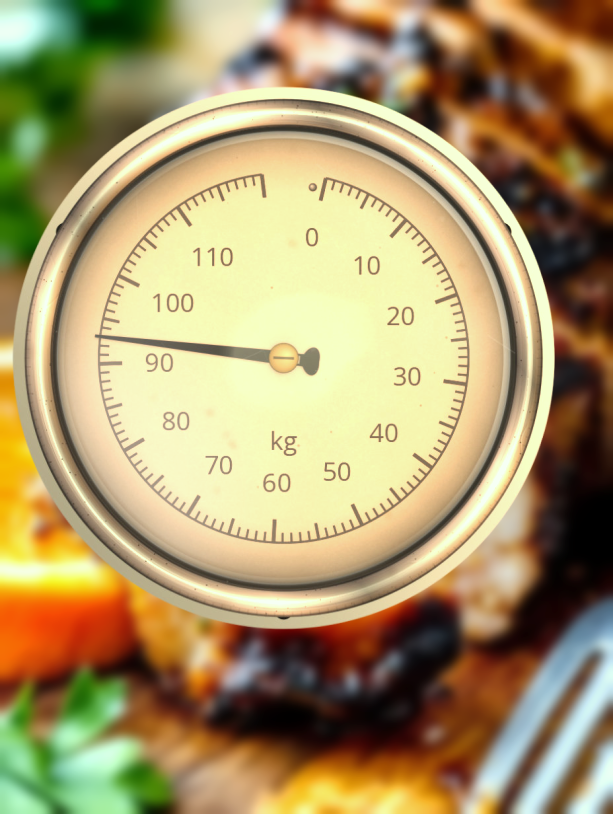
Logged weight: 93 kg
